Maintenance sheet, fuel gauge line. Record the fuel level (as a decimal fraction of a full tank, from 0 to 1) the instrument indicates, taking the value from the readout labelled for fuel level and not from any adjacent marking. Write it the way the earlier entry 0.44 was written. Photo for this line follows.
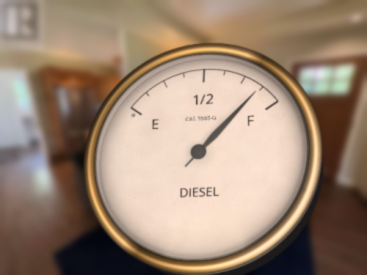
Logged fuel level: 0.875
